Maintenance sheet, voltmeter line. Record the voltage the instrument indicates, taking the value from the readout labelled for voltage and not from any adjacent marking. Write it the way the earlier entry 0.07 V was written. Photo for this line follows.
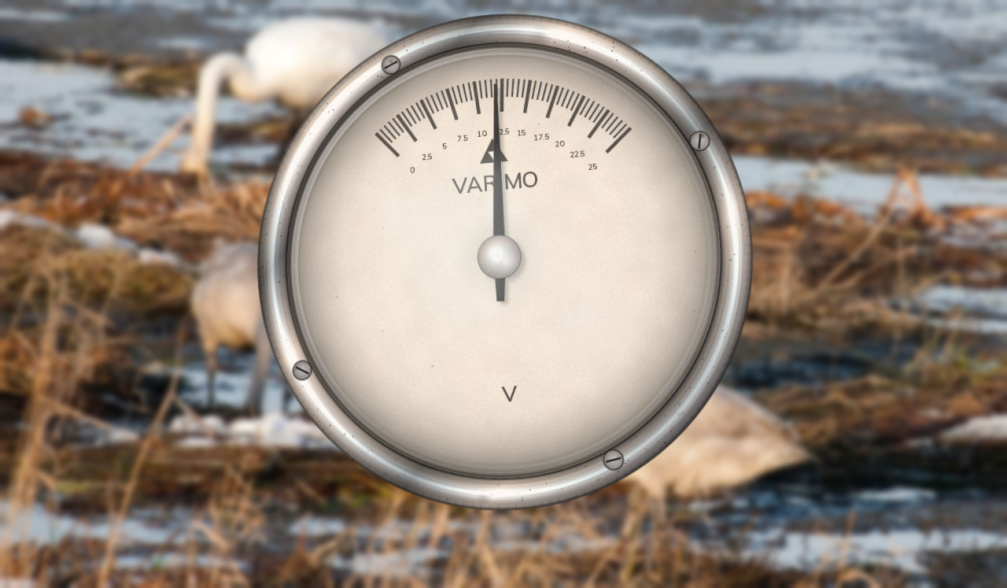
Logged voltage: 12 V
